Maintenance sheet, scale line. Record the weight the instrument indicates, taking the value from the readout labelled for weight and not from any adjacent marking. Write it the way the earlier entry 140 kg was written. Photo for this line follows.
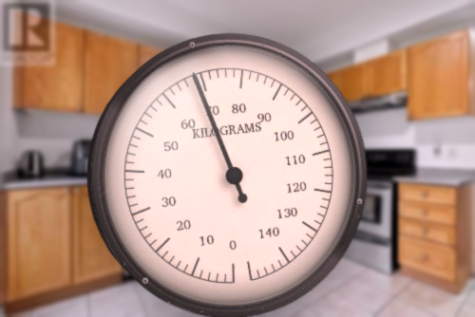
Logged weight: 68 kg
